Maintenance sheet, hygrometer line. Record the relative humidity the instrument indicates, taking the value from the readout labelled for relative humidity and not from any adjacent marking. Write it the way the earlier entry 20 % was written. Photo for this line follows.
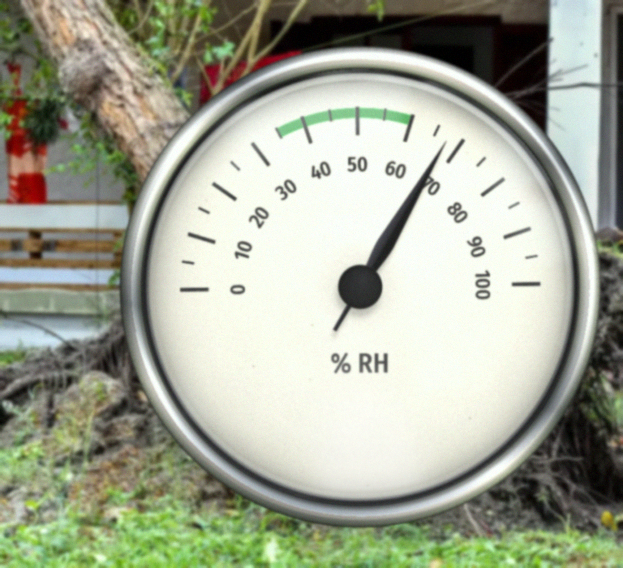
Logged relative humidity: 67.5 %
